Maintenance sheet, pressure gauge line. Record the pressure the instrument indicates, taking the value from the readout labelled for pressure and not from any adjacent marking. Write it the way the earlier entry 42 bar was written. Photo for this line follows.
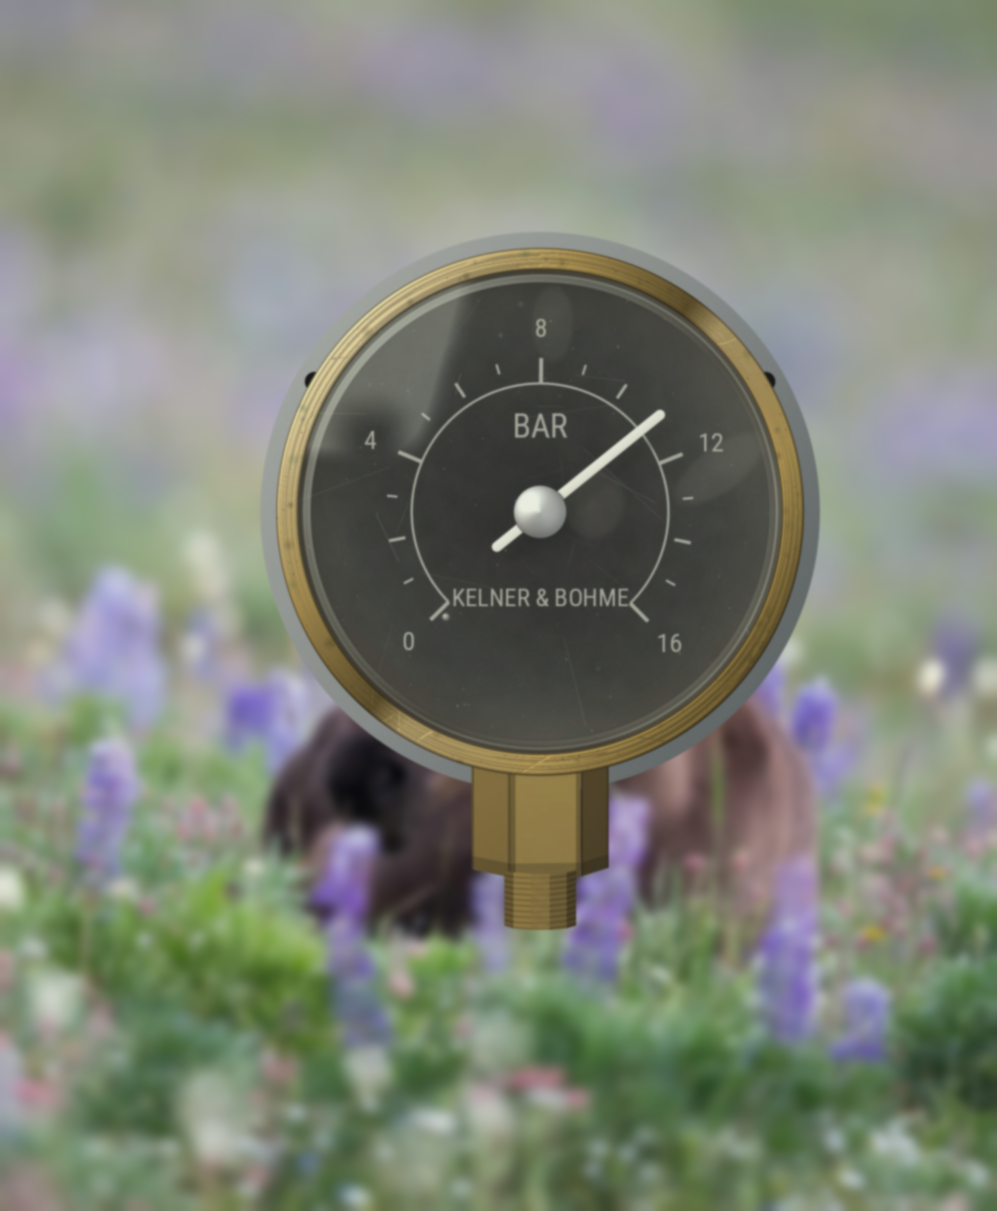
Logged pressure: 11 bar
